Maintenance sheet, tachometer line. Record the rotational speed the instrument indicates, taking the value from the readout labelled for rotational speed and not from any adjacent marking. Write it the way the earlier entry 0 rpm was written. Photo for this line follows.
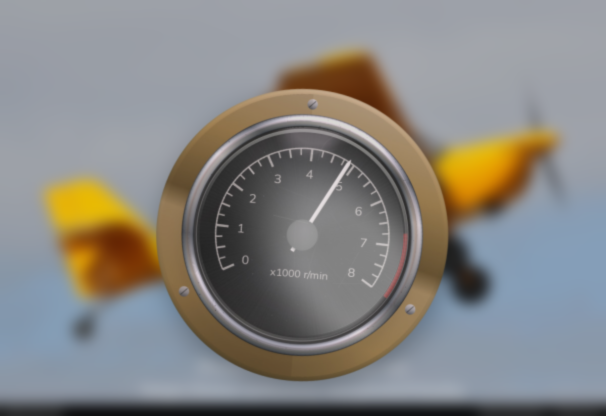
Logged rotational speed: 4875 rpm
